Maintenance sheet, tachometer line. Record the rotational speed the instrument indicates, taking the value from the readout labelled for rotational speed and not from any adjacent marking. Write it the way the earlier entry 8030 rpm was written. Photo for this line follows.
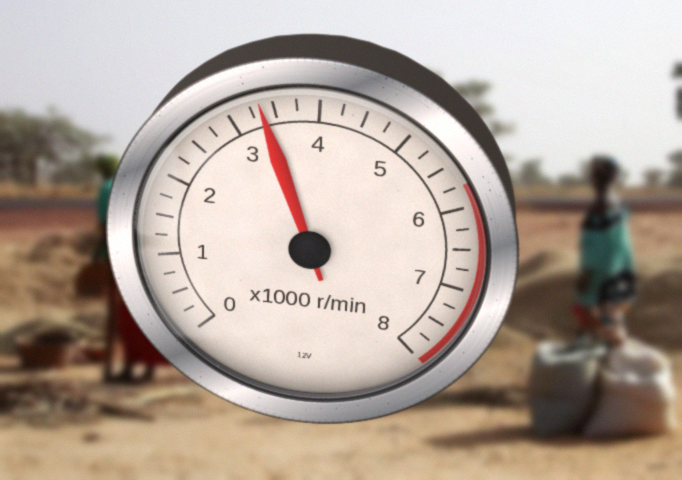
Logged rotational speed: 3375 rpm
